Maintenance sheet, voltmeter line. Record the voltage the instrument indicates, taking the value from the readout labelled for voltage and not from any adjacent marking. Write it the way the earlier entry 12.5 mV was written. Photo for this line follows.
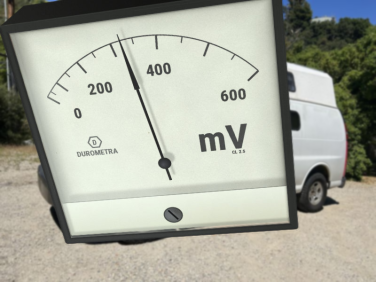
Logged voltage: 325 mV
